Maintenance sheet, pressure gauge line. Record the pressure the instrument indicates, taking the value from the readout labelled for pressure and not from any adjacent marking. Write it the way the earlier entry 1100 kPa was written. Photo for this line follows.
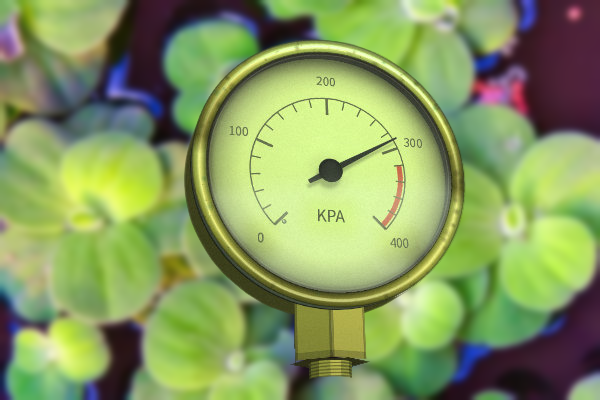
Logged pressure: 290 kPa
